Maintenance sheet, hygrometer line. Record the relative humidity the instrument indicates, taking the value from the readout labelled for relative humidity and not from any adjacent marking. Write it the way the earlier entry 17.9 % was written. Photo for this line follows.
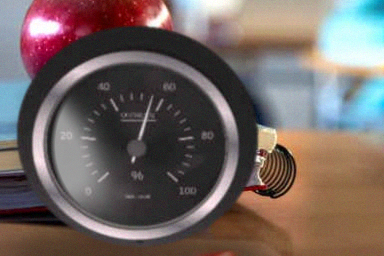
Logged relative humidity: 56 %
